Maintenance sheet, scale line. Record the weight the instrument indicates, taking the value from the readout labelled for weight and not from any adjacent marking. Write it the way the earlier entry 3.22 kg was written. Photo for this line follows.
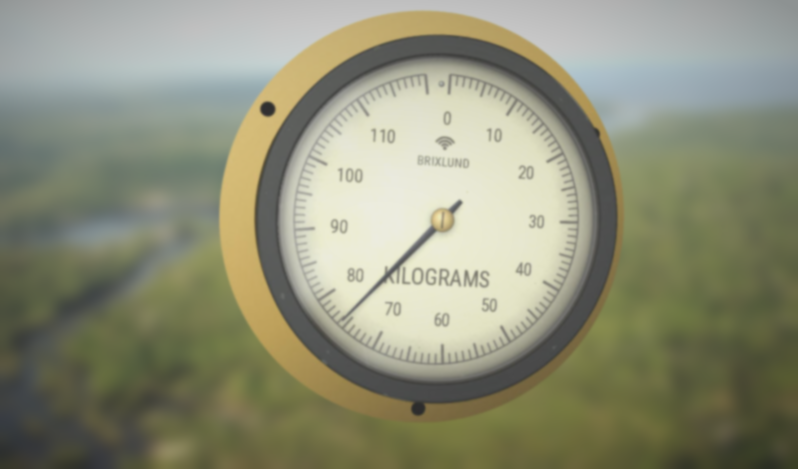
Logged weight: 76 kg
